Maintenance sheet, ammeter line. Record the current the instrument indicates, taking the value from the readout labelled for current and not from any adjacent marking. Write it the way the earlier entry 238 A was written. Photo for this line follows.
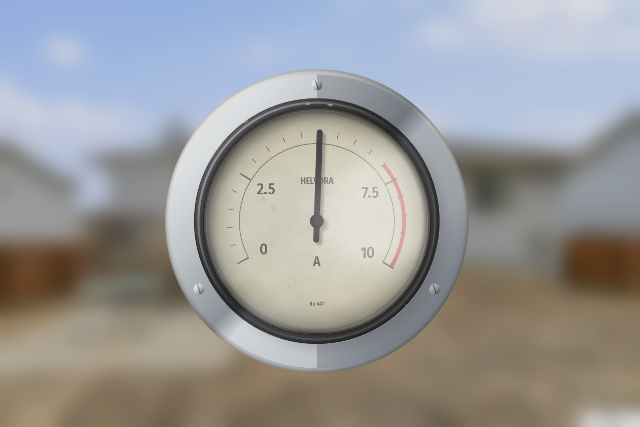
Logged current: 5 A
